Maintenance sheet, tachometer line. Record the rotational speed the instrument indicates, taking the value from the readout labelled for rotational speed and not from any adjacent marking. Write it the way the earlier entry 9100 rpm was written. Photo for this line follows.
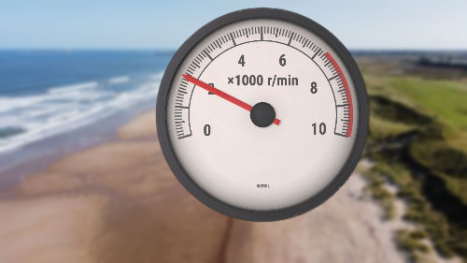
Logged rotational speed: 2000 rpm
